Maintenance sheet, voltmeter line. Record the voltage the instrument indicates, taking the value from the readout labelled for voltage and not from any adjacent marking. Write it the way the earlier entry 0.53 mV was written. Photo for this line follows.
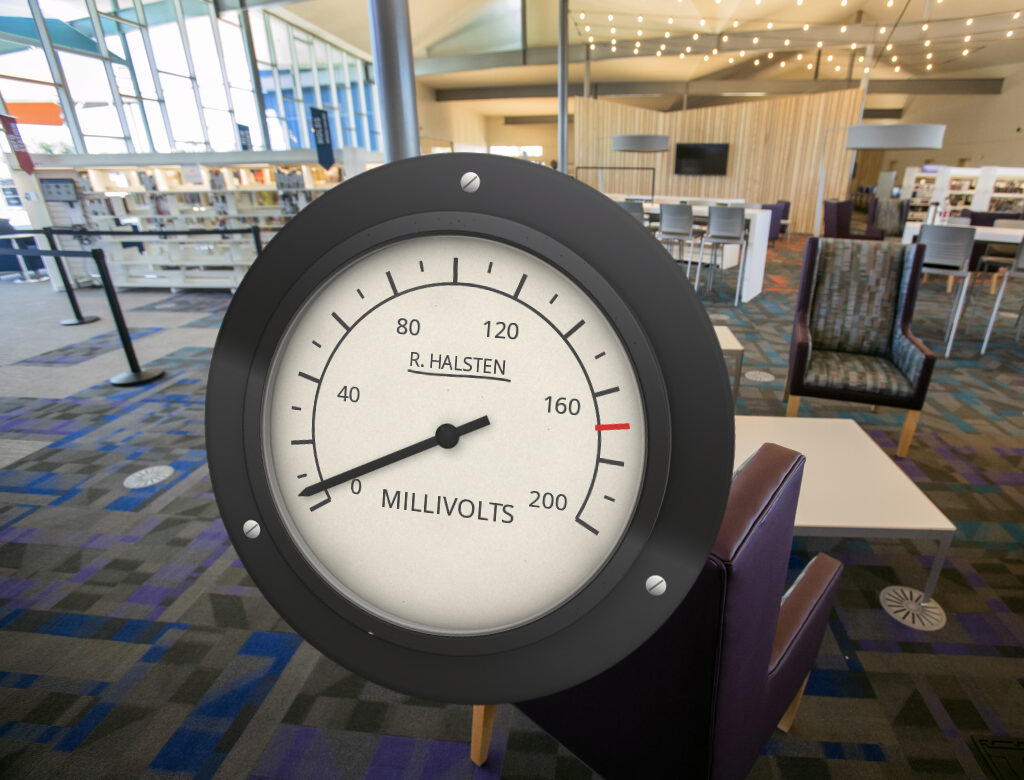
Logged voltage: 5 mV
